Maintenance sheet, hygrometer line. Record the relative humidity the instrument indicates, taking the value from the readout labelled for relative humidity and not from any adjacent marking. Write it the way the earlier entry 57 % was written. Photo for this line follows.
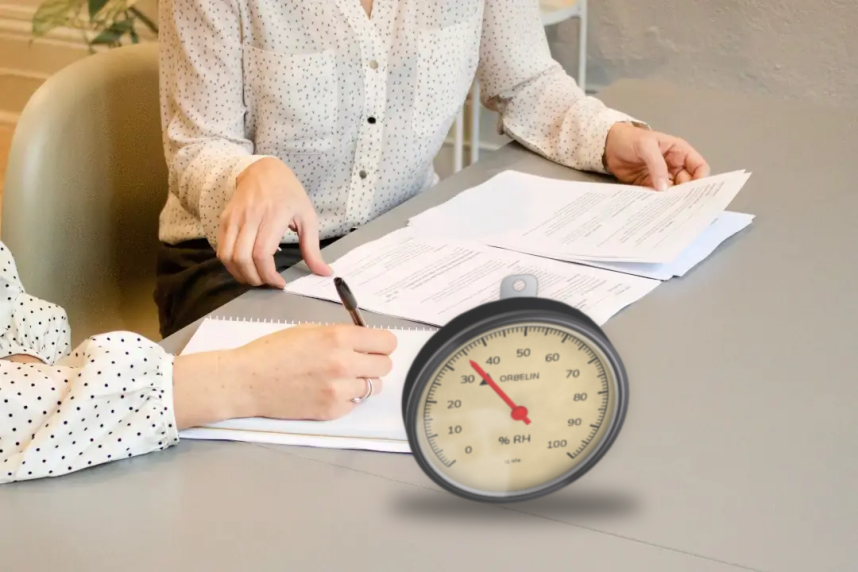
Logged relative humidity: 35 %
